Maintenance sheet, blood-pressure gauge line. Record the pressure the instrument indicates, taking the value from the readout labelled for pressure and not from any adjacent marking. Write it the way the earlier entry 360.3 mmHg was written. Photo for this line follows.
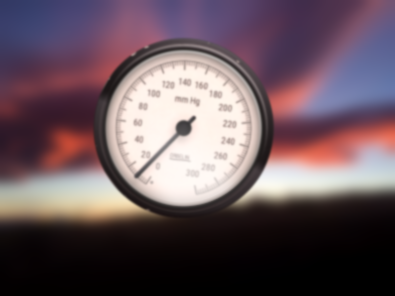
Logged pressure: 10 mmHg
